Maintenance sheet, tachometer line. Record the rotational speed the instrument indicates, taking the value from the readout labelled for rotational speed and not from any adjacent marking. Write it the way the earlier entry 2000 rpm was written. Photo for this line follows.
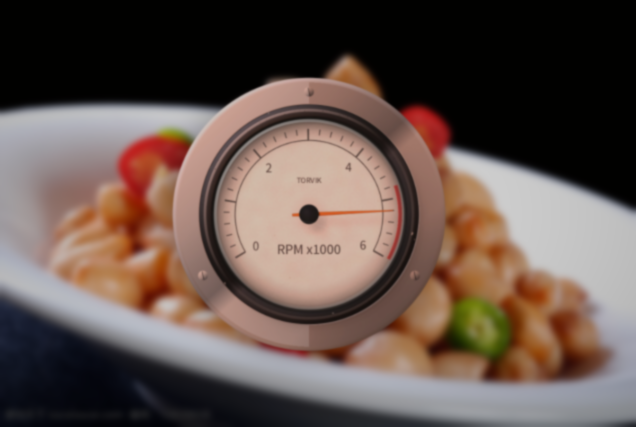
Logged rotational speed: 5200 rpm
